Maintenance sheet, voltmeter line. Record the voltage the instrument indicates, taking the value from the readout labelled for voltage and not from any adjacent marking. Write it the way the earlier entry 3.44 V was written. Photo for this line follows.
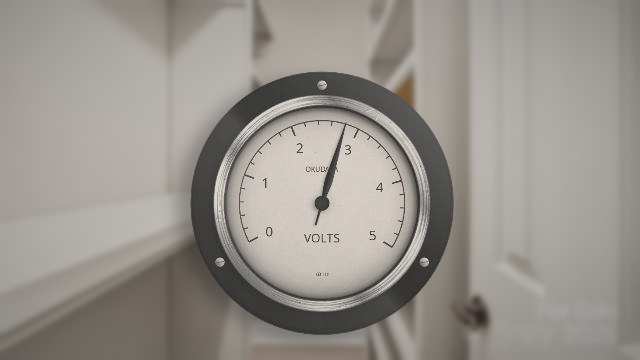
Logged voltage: 2.8 V
